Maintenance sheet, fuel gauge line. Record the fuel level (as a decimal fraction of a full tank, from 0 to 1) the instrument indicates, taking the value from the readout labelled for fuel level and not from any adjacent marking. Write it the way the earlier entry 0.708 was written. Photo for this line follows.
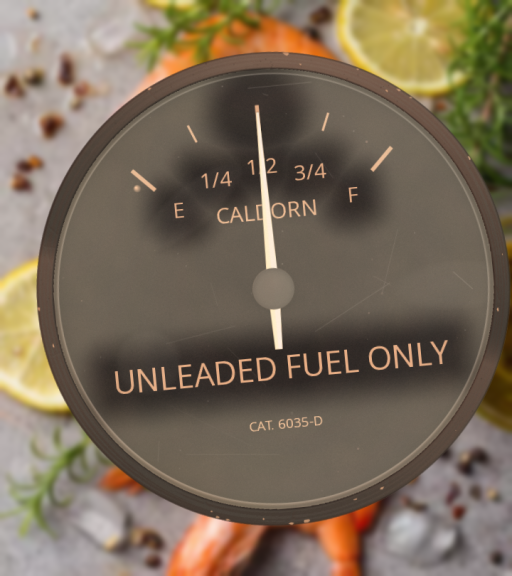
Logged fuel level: 0.5
